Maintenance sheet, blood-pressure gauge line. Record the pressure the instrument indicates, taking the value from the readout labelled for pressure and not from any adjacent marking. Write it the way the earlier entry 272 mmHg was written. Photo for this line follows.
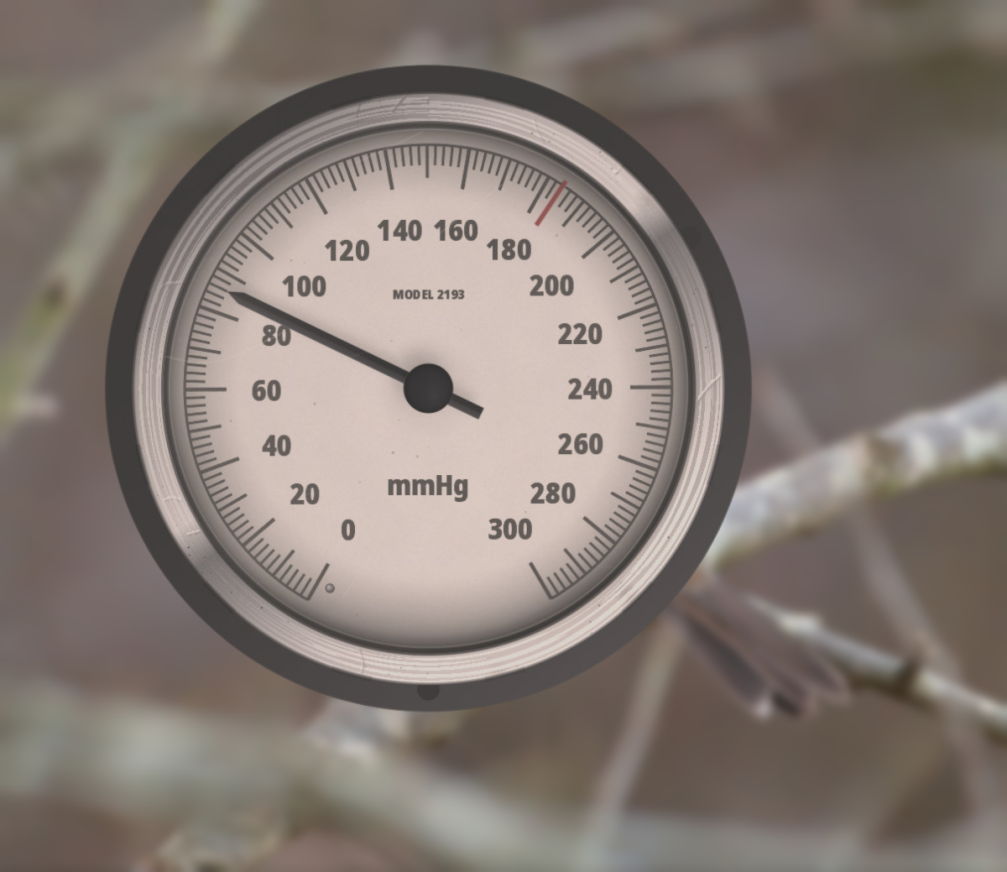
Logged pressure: 86 mmHg
